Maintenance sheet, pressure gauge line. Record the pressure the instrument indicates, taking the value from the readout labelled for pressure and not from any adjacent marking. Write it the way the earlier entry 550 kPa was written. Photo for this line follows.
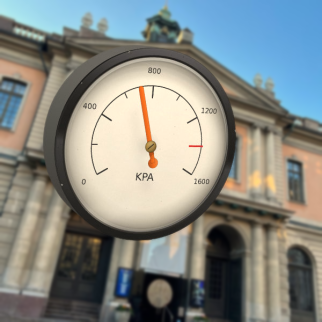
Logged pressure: 700 kPa
